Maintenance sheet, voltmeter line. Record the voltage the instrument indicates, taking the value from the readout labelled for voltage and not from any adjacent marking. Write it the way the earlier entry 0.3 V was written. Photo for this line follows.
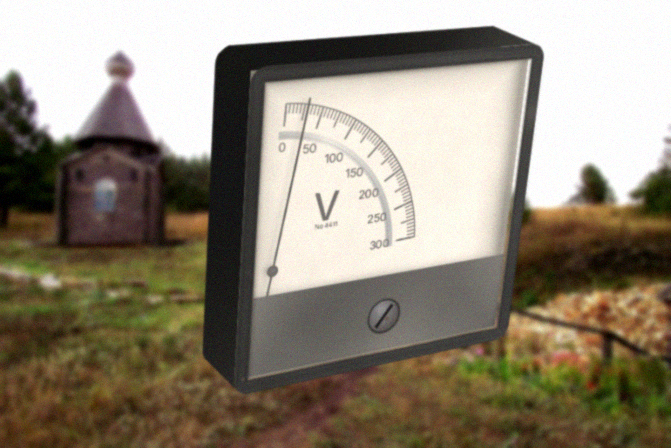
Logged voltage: 25 V
